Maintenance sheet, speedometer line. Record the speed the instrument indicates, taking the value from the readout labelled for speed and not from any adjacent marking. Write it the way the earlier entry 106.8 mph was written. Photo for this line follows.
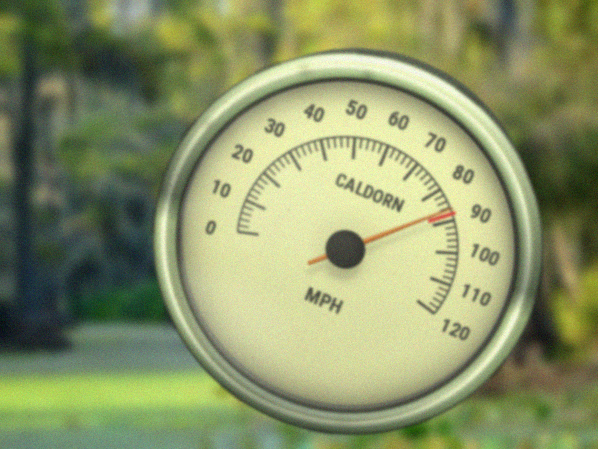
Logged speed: 86 mph
